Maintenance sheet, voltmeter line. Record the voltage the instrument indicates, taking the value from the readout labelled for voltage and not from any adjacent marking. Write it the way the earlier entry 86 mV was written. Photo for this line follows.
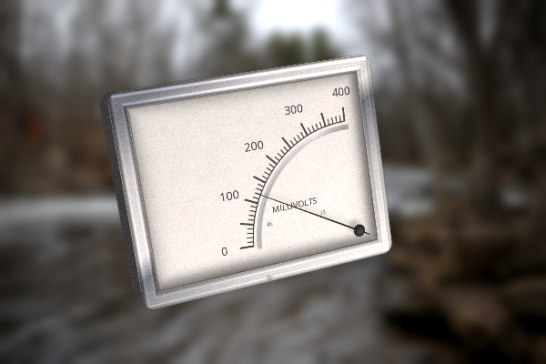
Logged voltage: 120 mV
